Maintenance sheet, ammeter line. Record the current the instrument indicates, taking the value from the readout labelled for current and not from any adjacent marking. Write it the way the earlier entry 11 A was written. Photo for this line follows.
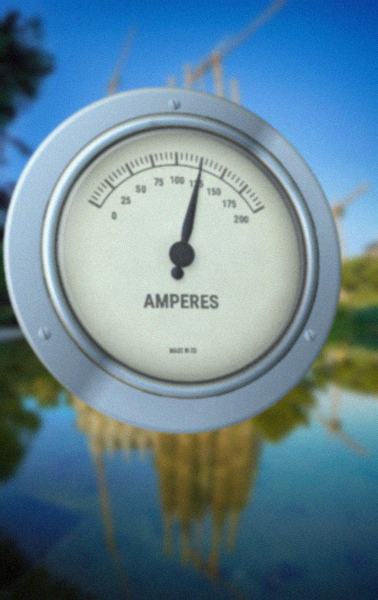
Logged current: 125 A
